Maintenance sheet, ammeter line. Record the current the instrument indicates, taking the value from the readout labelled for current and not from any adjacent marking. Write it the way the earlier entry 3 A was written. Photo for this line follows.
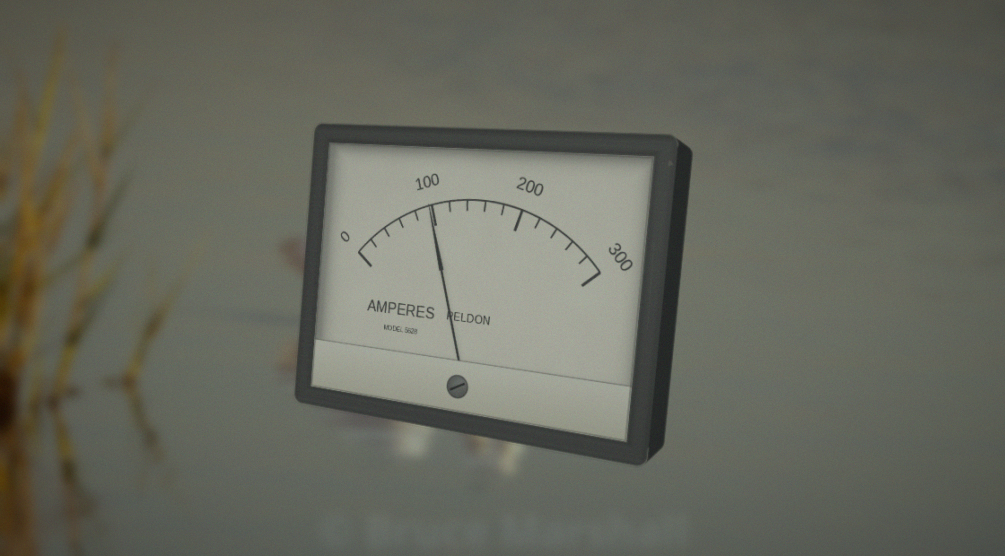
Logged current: 100 A
